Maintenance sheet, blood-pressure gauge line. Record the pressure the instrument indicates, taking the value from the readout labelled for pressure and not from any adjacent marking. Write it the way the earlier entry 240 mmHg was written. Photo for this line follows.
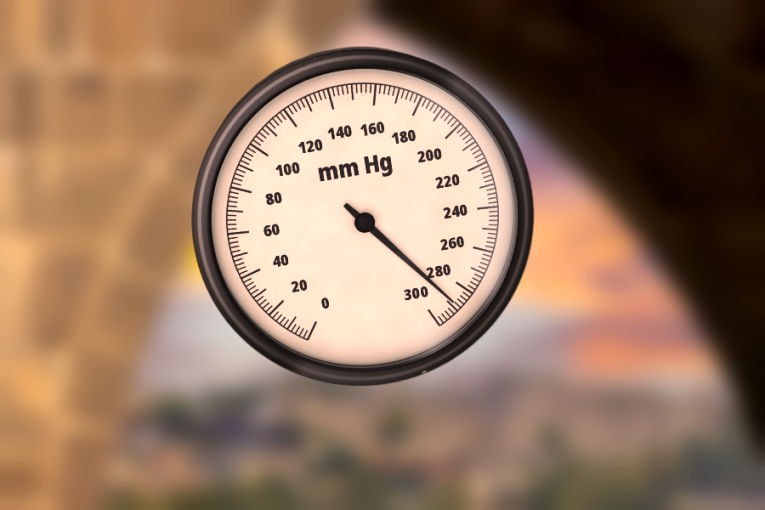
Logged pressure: 288 mmHg
